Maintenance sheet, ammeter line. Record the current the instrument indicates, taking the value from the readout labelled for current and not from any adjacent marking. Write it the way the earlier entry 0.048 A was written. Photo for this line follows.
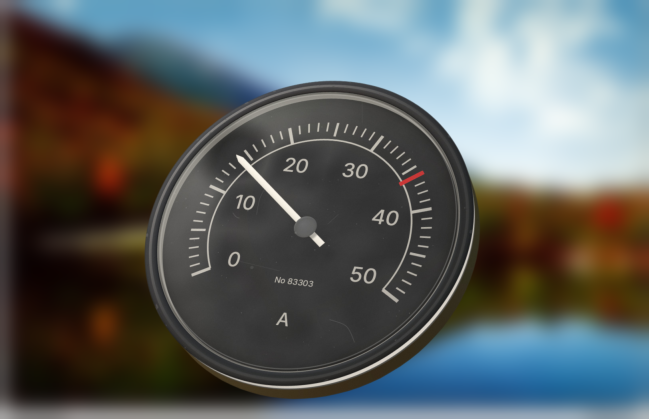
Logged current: 14 A
